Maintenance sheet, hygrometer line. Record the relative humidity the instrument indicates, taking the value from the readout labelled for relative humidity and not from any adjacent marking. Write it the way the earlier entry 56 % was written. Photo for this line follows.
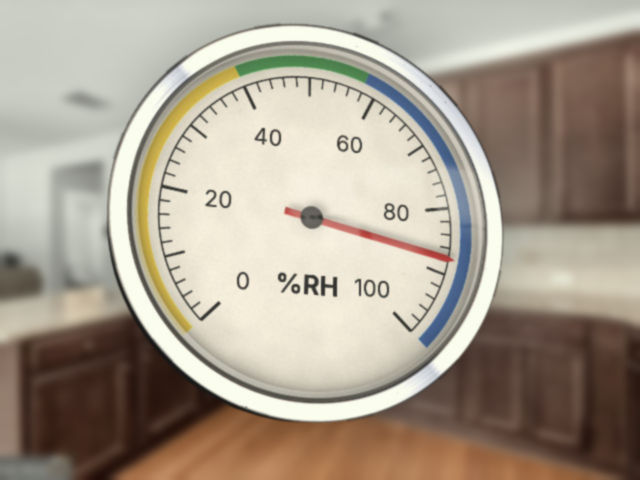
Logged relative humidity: 88 %
